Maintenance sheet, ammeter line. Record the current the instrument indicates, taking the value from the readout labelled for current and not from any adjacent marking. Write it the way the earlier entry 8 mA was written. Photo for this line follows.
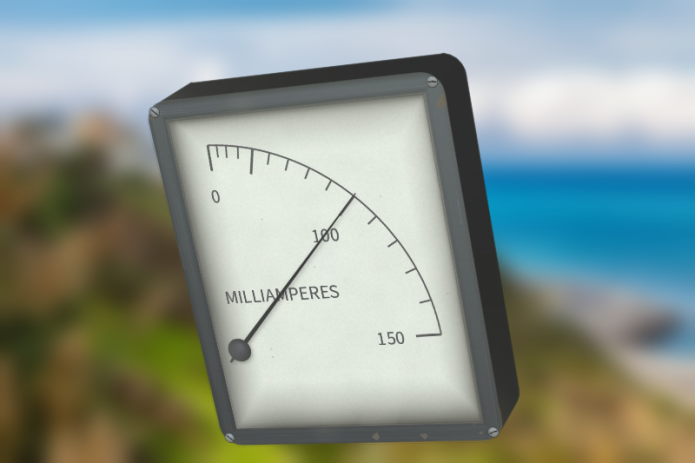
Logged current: 100 mA
